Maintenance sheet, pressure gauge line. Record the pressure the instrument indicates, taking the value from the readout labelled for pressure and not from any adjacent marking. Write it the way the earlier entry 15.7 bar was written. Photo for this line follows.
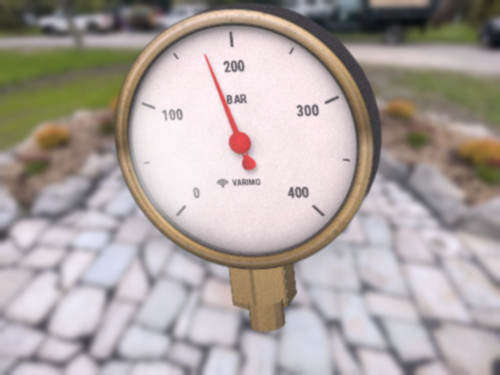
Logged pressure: 175 bar
